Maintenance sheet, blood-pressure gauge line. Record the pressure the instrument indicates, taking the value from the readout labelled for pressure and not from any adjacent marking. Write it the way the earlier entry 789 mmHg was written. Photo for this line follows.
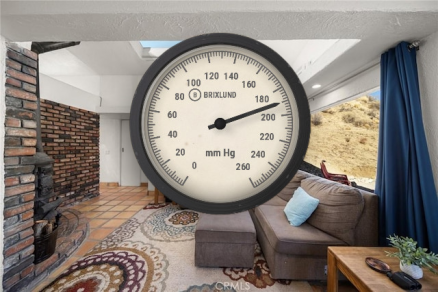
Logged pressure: 190 mmHg
